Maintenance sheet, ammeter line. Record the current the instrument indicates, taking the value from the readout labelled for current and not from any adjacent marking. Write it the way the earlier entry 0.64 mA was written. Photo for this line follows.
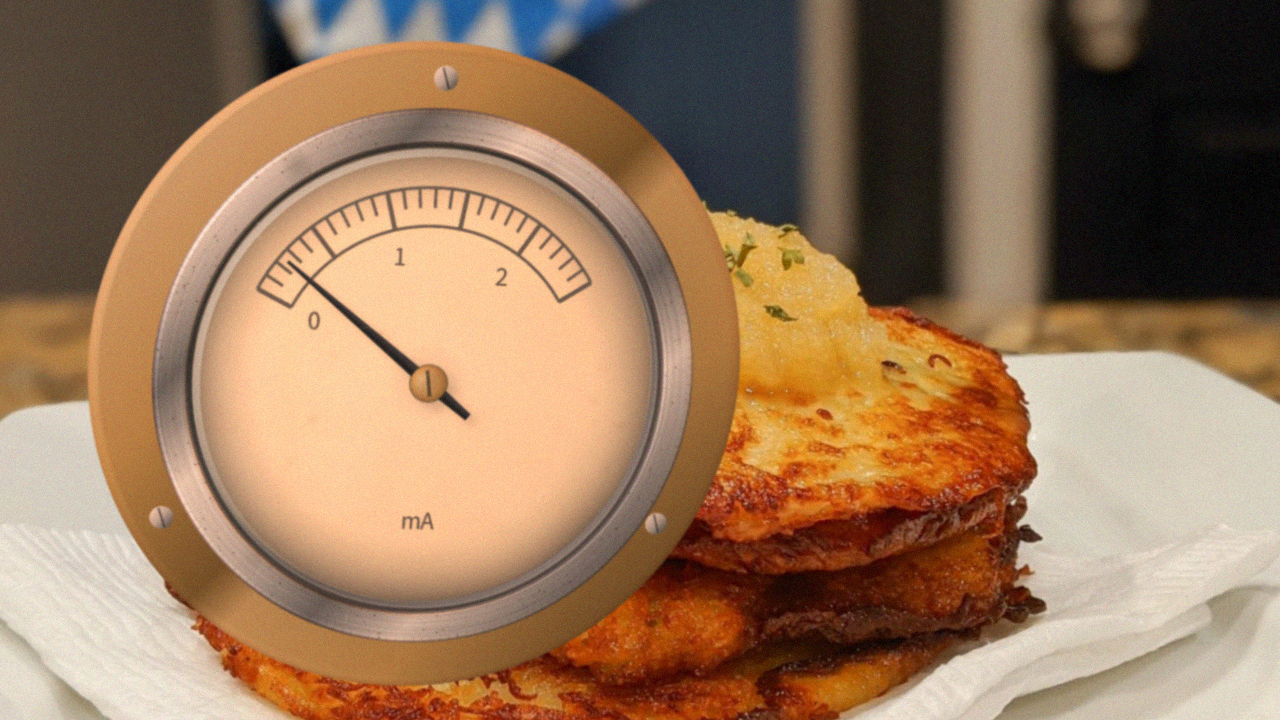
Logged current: 0.25 mA
